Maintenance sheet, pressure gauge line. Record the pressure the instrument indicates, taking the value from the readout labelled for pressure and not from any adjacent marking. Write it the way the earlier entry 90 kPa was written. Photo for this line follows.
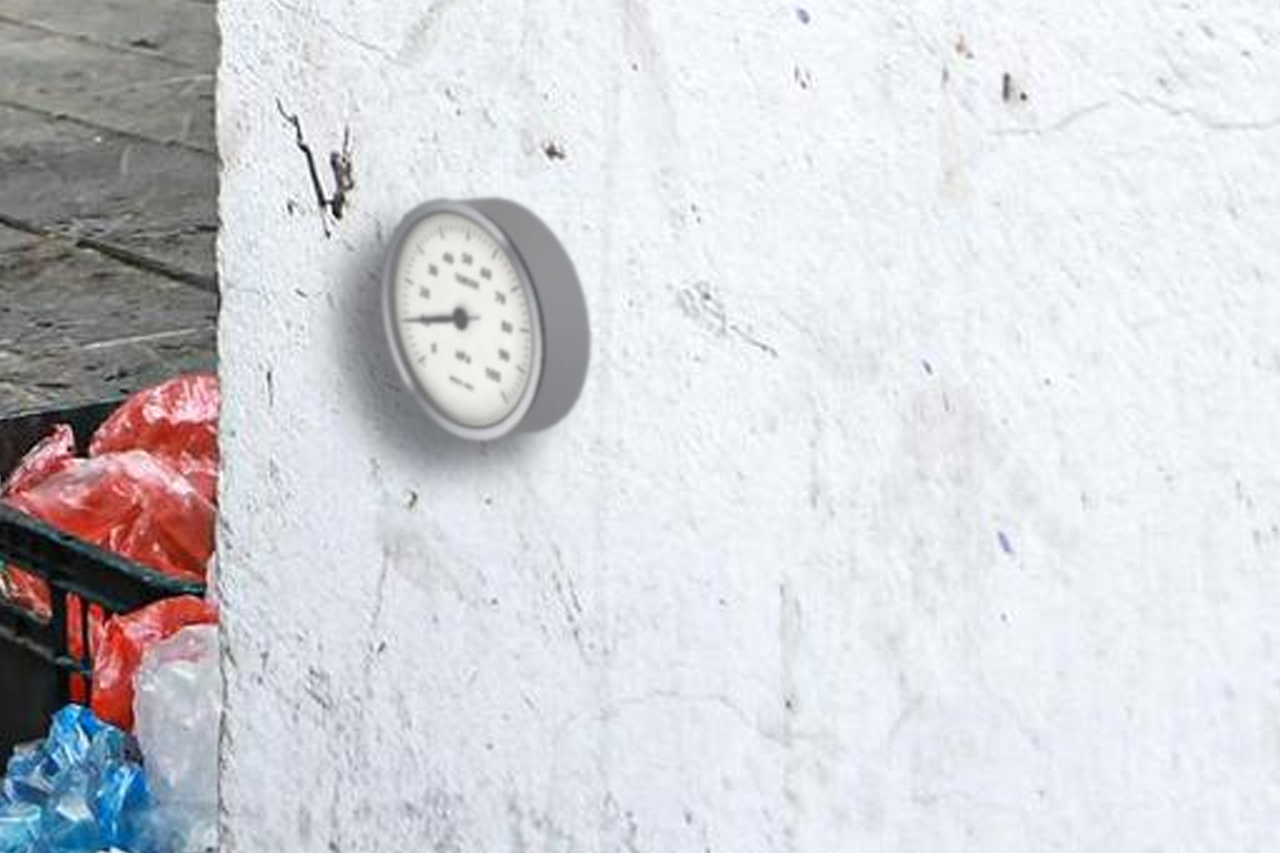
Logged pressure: 10 kPa
